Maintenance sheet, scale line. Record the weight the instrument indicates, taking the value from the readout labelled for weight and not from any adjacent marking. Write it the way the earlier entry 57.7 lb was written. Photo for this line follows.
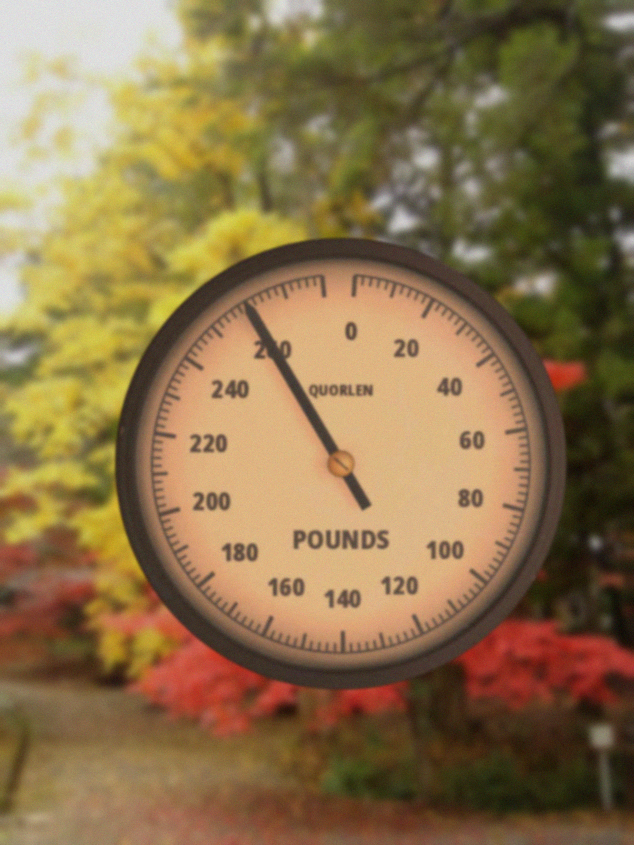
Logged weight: 260 lb
